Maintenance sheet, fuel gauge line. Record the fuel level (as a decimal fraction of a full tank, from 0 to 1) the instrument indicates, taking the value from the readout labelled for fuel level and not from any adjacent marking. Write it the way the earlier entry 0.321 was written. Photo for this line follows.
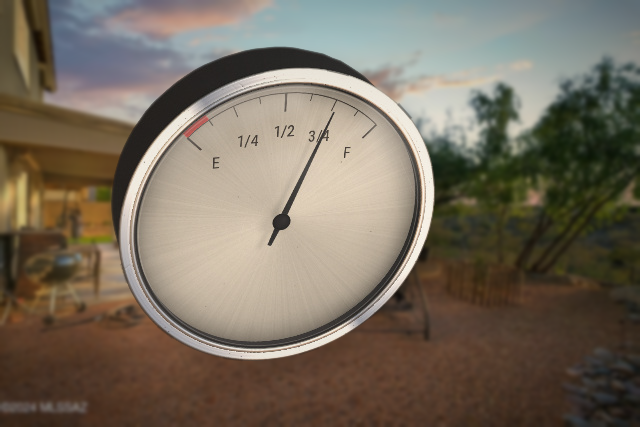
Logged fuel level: 0.75
